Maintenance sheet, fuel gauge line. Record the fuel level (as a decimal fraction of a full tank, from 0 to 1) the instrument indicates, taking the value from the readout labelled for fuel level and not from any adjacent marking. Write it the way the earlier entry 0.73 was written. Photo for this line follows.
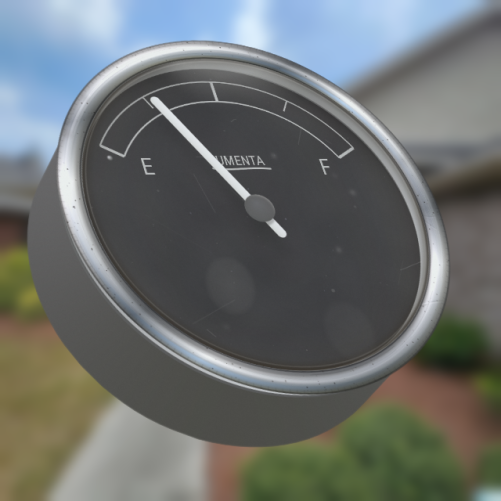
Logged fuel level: 0.25
